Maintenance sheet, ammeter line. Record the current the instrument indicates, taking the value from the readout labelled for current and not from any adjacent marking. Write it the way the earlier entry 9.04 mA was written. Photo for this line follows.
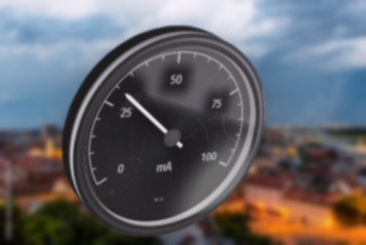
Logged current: 30 mA
